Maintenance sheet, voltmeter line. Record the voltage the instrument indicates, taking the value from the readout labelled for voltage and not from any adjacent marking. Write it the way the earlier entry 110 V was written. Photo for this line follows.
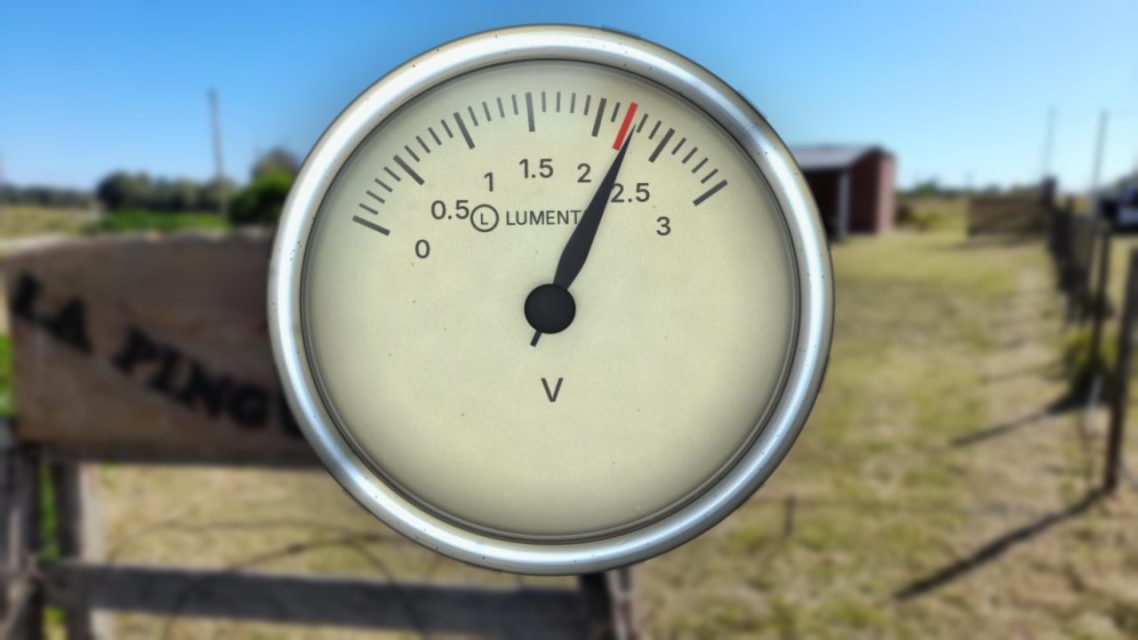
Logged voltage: 2.25 V
